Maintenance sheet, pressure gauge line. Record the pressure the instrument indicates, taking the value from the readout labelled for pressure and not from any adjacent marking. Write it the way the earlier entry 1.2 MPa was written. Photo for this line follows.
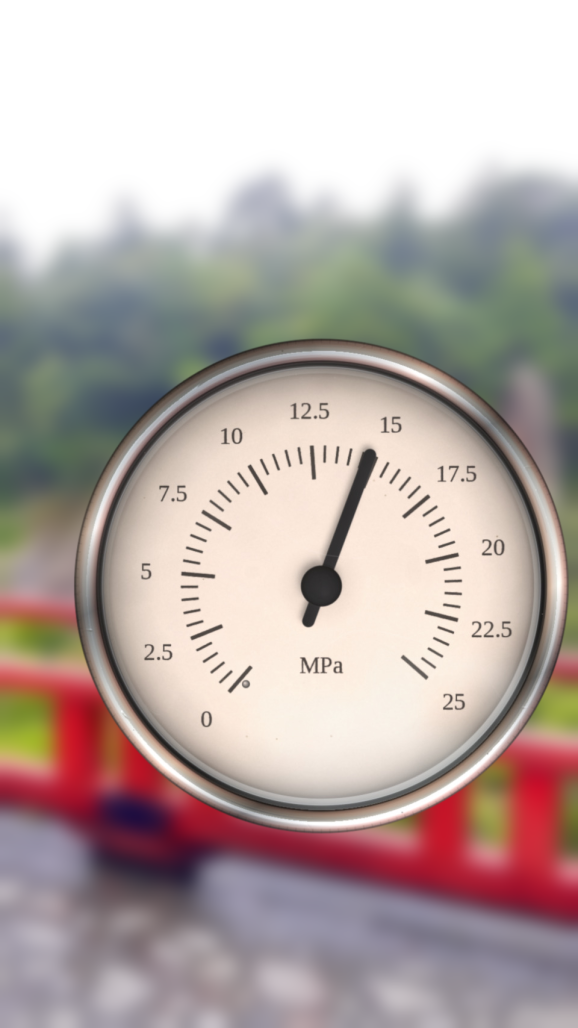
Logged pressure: 14.75 MPa
